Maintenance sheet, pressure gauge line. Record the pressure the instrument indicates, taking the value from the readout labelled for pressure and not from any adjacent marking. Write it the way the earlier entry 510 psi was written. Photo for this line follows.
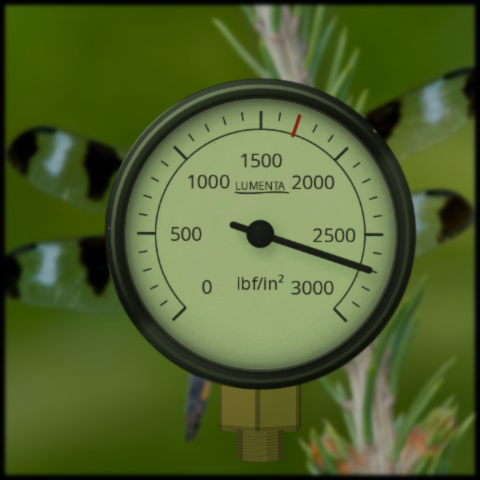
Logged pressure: 2700 psi
